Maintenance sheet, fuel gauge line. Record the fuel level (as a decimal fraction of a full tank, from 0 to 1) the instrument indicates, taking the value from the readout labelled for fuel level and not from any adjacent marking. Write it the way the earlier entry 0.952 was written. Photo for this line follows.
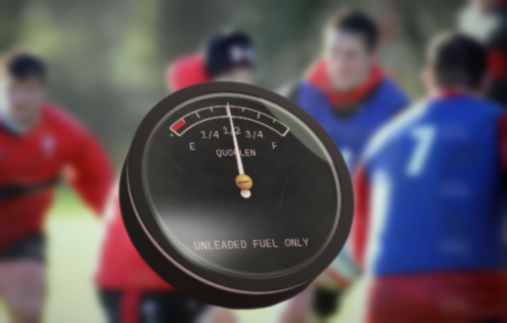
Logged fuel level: 0.5
